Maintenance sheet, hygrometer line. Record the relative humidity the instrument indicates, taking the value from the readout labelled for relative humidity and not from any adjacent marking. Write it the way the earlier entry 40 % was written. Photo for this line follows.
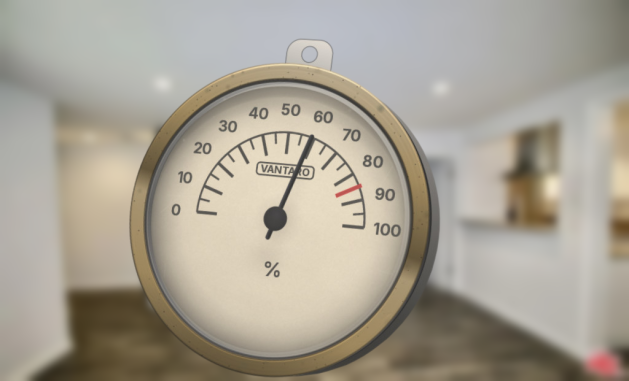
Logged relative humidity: 60 %
